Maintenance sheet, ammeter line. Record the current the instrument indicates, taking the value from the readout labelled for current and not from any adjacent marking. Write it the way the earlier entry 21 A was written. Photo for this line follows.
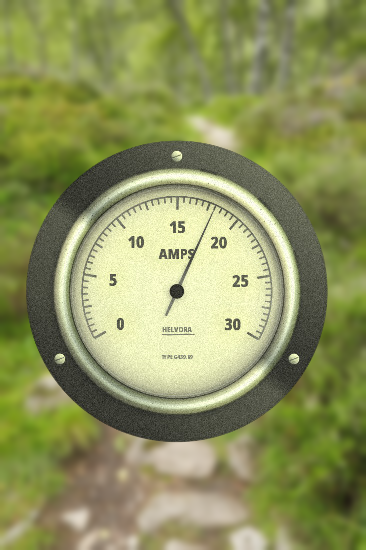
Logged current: 18 A
